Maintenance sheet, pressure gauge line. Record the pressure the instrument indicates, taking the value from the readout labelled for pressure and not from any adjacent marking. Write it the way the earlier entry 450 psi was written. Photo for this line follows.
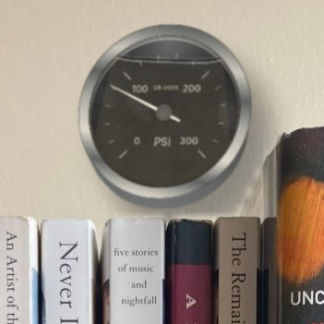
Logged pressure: 80 psi
